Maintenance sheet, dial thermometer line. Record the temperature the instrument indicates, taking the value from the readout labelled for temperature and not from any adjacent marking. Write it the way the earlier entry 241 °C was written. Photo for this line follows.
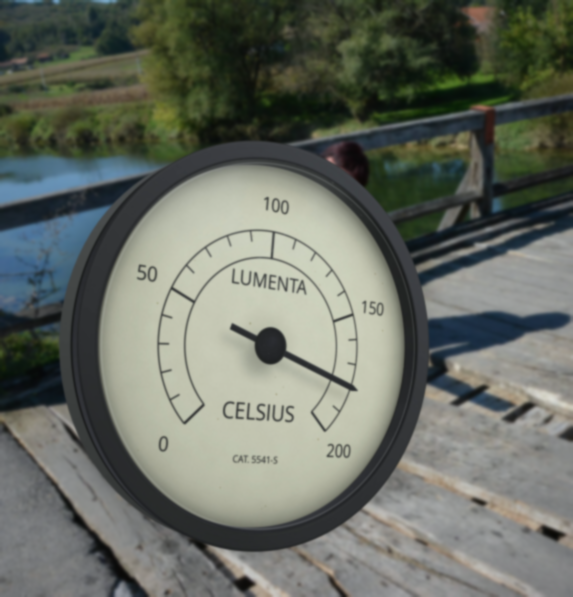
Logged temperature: 180 °C
